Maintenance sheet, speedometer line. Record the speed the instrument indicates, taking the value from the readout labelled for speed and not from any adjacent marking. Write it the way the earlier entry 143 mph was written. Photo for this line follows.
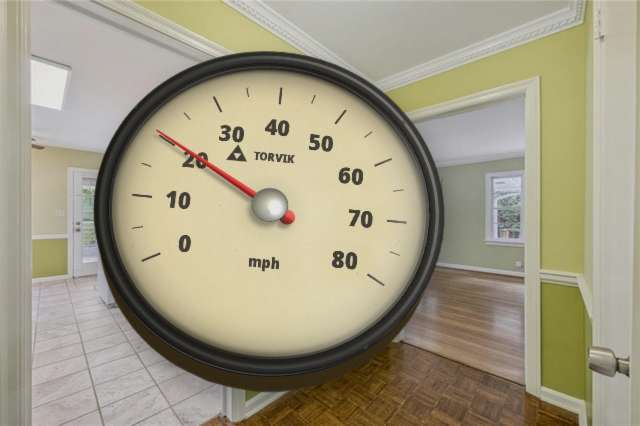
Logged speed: 20 mph
